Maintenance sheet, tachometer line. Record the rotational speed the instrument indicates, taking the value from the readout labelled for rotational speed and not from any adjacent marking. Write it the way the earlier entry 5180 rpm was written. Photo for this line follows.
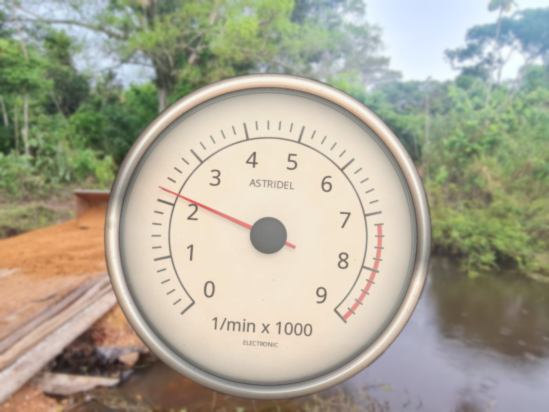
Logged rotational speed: 2200 rpm
